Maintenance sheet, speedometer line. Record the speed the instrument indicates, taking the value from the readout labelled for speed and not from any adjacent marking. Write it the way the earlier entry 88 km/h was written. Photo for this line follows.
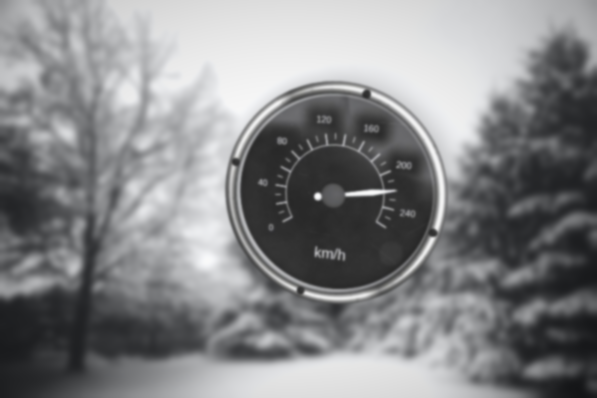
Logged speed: 220 km/h
